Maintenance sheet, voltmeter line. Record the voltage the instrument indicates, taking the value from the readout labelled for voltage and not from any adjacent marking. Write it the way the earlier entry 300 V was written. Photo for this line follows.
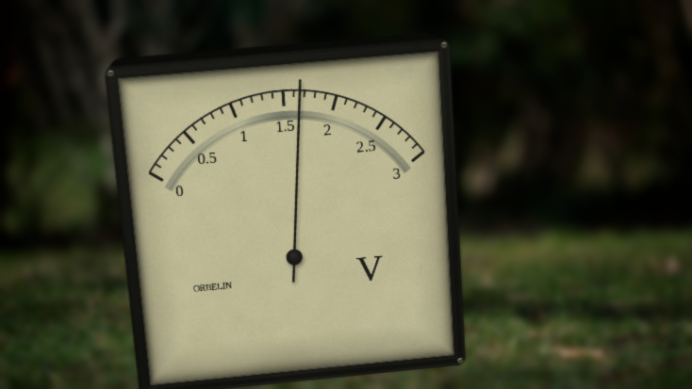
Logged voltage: 1.65 V
